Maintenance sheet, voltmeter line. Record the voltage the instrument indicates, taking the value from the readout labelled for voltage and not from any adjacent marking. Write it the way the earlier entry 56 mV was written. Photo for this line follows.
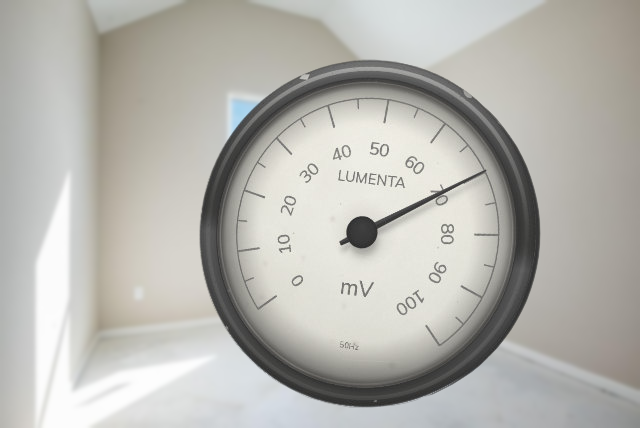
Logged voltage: 70 mV
